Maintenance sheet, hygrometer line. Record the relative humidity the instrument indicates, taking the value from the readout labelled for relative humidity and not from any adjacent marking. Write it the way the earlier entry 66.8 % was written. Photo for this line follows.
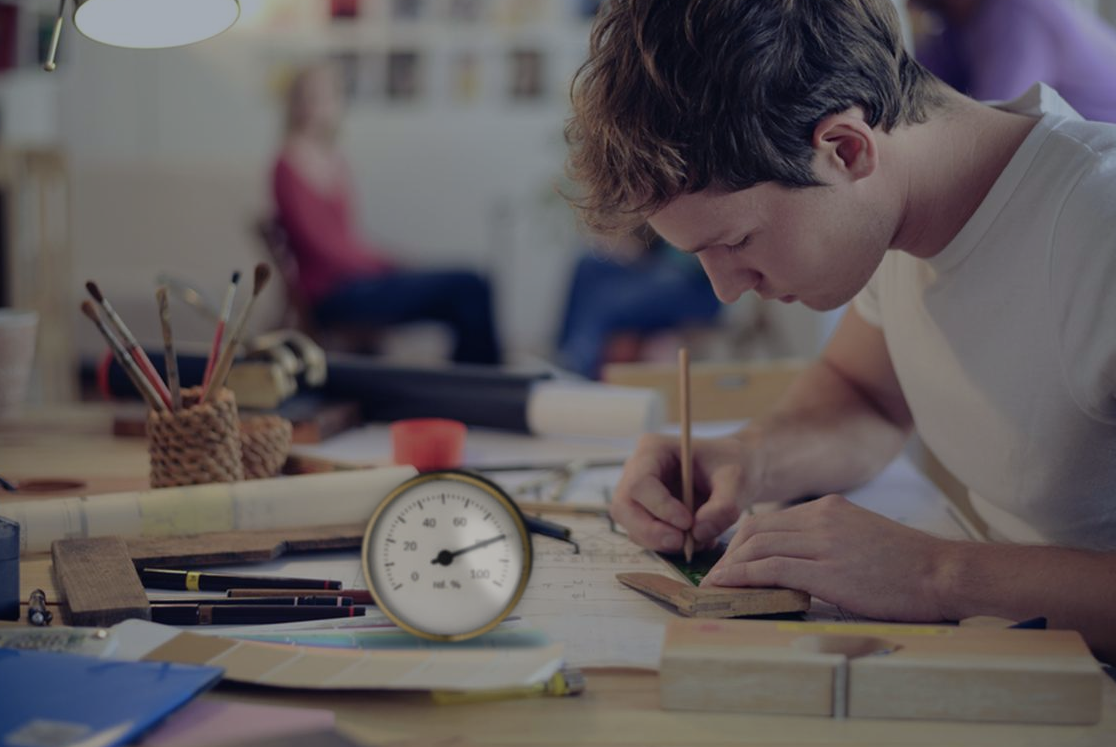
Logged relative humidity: 80 %
